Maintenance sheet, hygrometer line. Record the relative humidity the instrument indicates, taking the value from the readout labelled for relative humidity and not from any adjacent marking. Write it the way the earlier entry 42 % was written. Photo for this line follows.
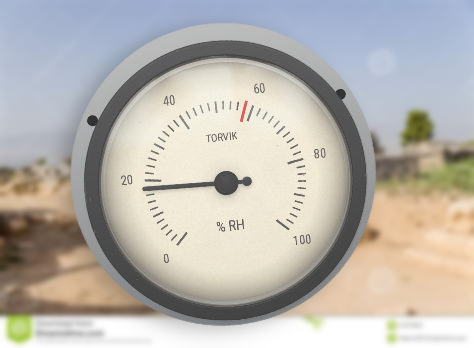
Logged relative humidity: 18 %
